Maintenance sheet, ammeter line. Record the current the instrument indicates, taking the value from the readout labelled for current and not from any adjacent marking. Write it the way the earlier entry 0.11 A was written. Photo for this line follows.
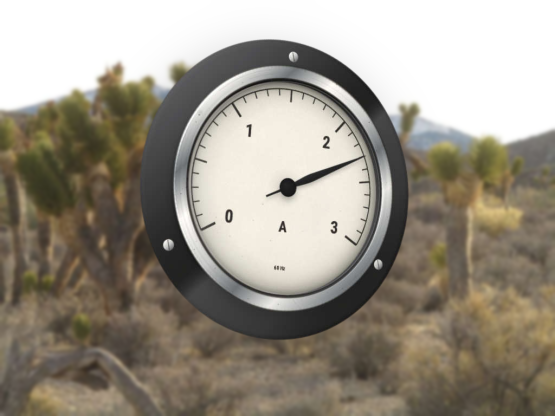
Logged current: 2.3 A
